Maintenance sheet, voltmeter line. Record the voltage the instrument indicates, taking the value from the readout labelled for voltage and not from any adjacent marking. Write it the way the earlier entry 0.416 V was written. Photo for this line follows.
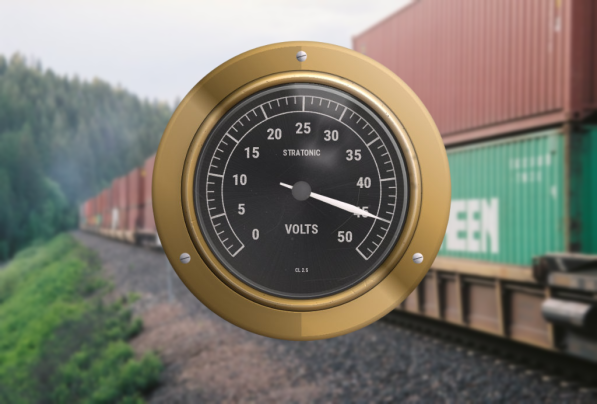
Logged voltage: 45 V
